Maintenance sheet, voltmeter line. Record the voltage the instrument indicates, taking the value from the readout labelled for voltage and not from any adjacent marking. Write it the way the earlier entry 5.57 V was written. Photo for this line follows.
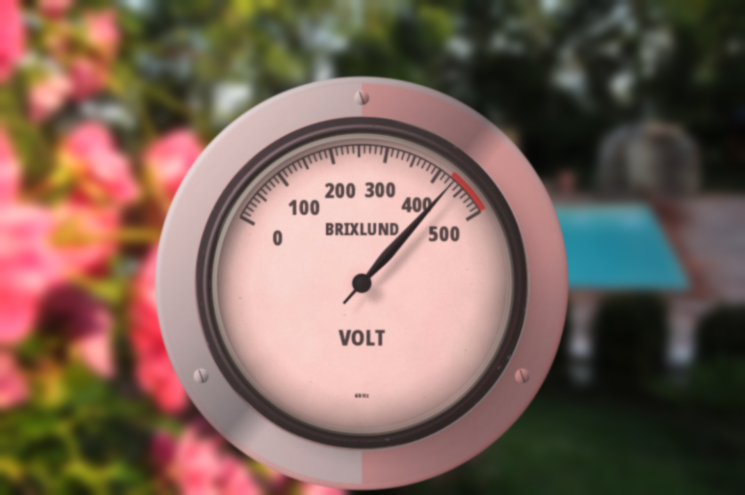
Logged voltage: 430 V
